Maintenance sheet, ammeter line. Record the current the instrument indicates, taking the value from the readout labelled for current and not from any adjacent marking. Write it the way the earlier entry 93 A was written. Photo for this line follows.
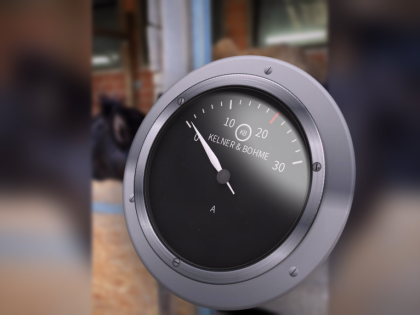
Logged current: 1 A
